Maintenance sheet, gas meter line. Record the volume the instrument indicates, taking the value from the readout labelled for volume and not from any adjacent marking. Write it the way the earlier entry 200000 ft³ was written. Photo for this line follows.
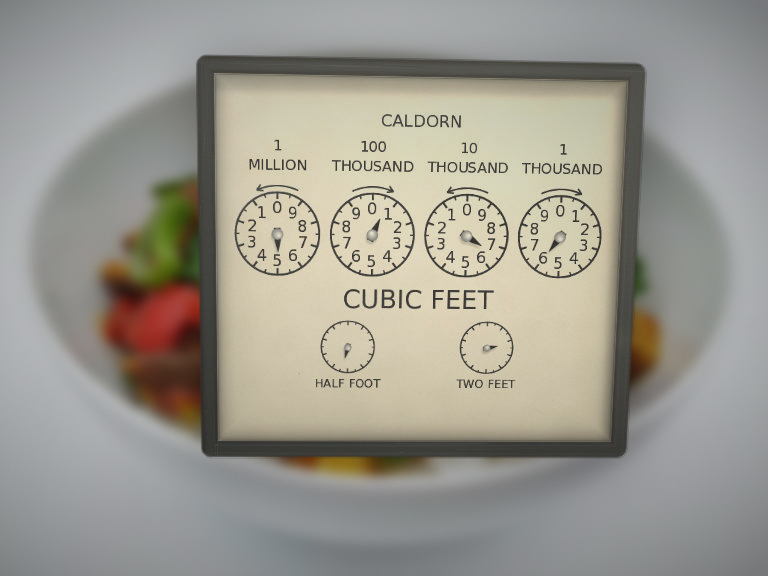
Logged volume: 506600 ft³
